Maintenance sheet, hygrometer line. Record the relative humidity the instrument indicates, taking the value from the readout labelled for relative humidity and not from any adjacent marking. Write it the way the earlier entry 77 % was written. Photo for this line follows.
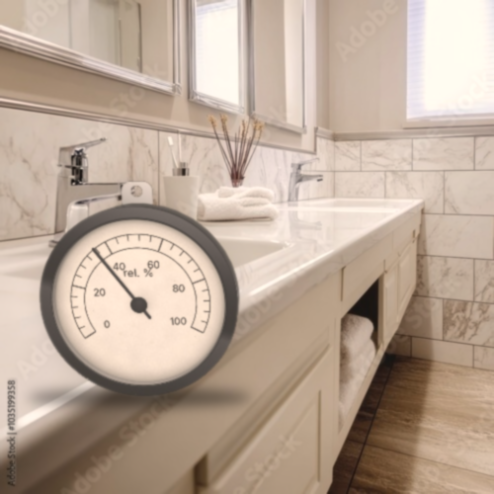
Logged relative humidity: 36 %
